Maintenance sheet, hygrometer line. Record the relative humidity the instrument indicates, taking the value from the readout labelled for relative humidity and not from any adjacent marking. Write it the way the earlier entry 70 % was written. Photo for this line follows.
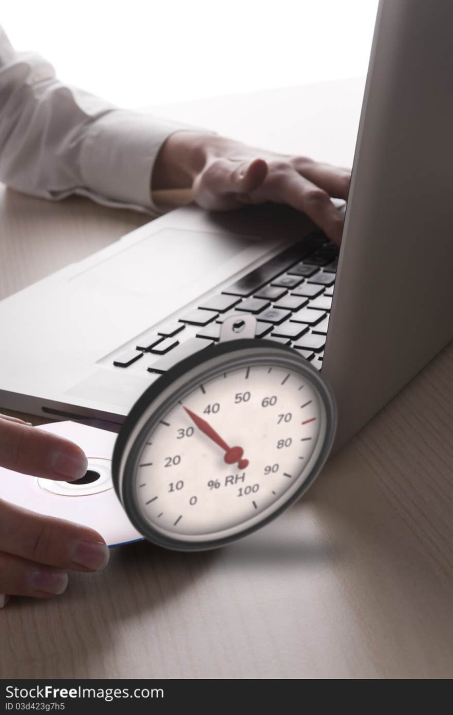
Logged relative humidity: 35 %
